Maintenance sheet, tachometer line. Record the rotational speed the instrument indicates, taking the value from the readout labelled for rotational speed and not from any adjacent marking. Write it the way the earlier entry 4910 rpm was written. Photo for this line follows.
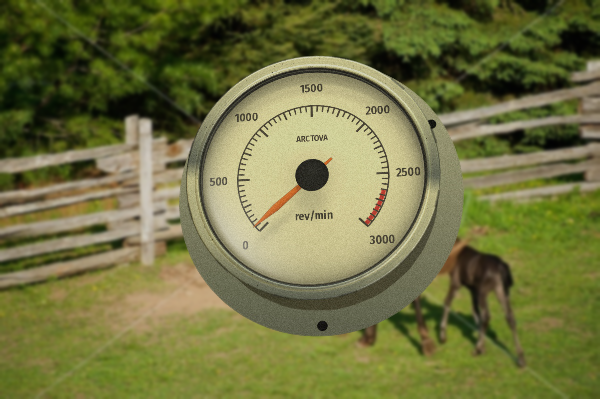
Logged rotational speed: 50 rpm
